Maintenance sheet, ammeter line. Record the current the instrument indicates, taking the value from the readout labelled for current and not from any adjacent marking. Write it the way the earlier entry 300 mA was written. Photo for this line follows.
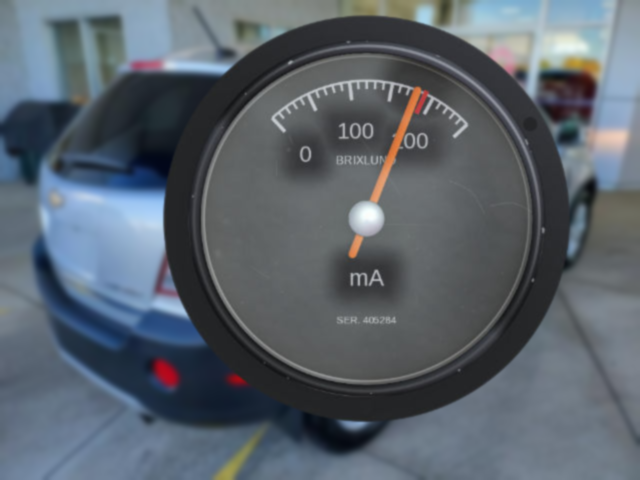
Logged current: 180 mA
